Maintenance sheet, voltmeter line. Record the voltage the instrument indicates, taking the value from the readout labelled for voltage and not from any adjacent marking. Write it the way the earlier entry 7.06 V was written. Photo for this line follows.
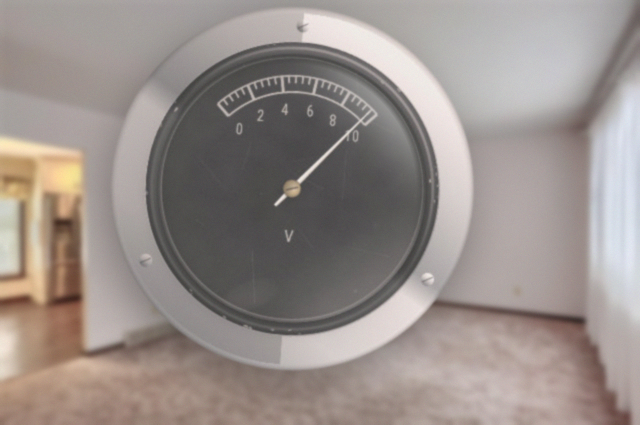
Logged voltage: 9.6 V
